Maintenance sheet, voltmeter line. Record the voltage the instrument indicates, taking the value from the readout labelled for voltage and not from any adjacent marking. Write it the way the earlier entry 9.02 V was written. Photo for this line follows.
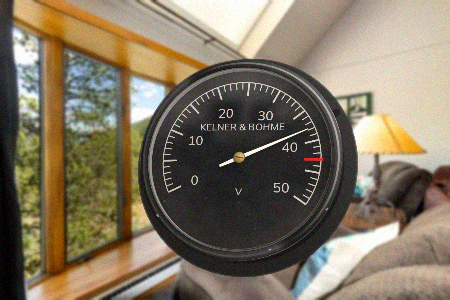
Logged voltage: 38 V
